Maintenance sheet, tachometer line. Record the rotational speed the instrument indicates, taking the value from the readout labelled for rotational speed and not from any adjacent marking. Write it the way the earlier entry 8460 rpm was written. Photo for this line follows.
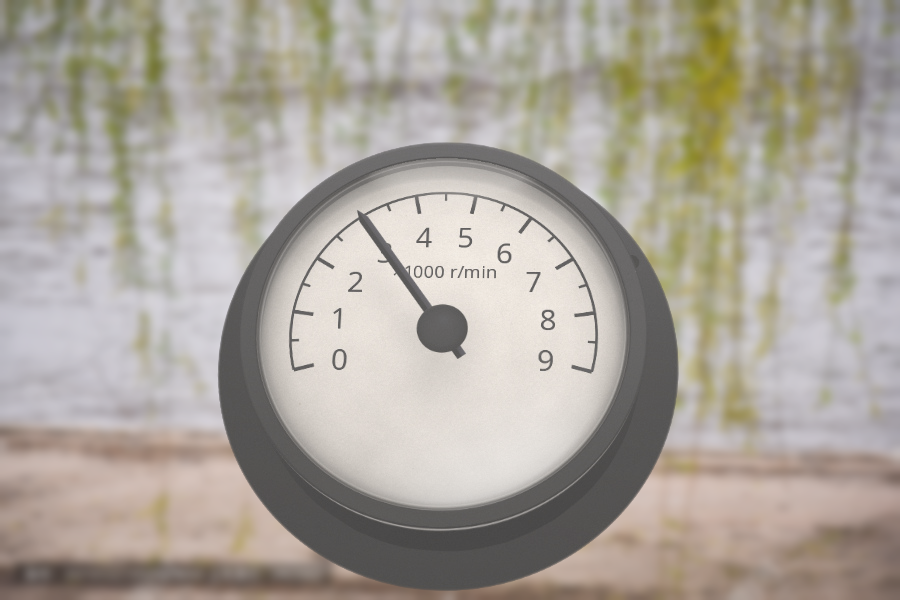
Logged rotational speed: 3000 rpm
